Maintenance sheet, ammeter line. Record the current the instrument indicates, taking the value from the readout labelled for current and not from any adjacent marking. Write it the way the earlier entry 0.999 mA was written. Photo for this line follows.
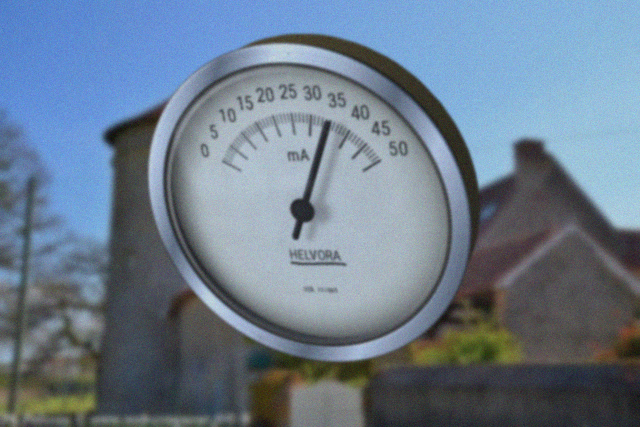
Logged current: 35 mA
